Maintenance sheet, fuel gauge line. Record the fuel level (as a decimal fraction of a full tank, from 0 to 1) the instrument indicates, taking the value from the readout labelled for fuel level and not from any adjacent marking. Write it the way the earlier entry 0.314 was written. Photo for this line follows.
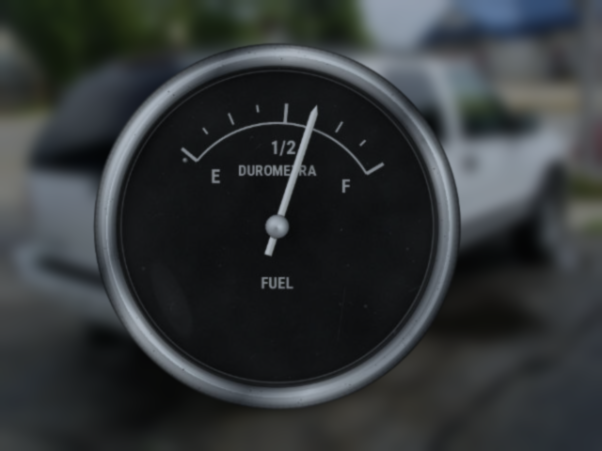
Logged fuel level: 0.625
